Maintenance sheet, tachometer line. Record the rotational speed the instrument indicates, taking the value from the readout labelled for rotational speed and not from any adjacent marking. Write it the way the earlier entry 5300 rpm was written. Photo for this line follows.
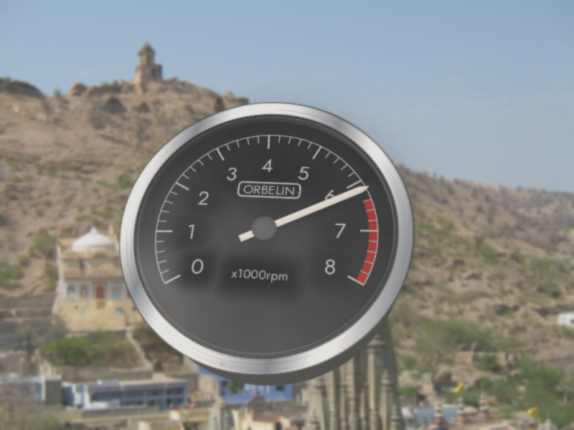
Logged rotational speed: 6200 rpm
